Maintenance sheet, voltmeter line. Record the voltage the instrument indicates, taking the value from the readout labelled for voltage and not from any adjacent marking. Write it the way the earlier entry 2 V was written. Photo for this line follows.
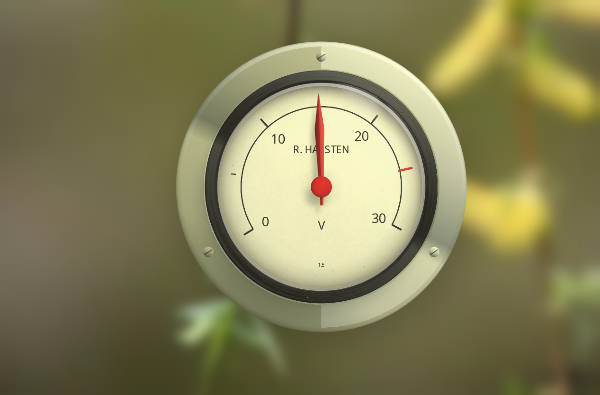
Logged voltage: 15 V
